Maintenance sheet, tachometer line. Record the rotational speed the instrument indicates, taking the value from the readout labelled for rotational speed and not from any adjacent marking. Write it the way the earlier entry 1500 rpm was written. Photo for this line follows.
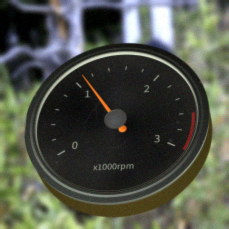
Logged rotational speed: 1100 rpm
